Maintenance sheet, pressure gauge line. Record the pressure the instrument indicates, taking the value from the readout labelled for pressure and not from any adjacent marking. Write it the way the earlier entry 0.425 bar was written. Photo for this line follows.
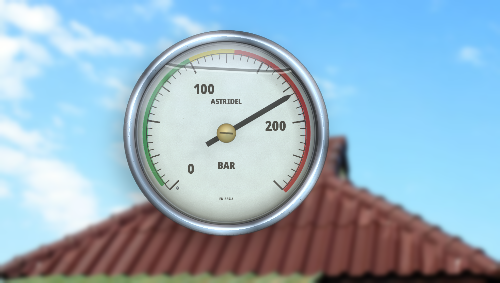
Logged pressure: 180 bar
